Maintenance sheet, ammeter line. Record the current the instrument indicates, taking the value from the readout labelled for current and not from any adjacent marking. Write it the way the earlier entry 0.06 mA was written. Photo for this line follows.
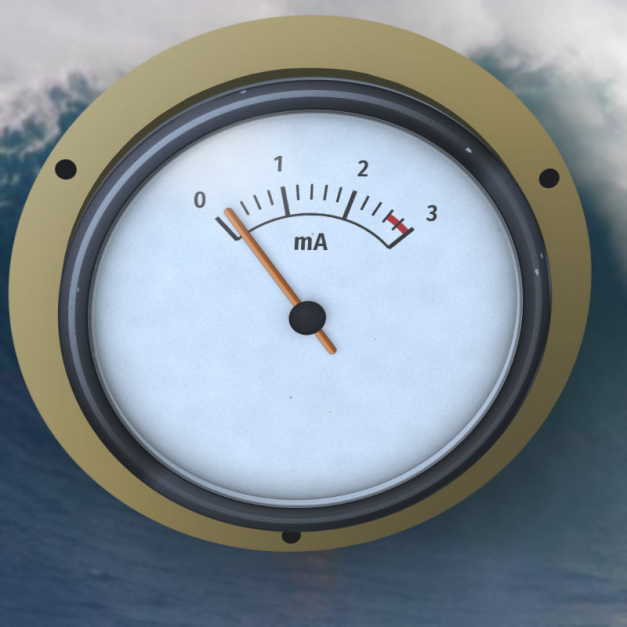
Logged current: 0.2 mA
